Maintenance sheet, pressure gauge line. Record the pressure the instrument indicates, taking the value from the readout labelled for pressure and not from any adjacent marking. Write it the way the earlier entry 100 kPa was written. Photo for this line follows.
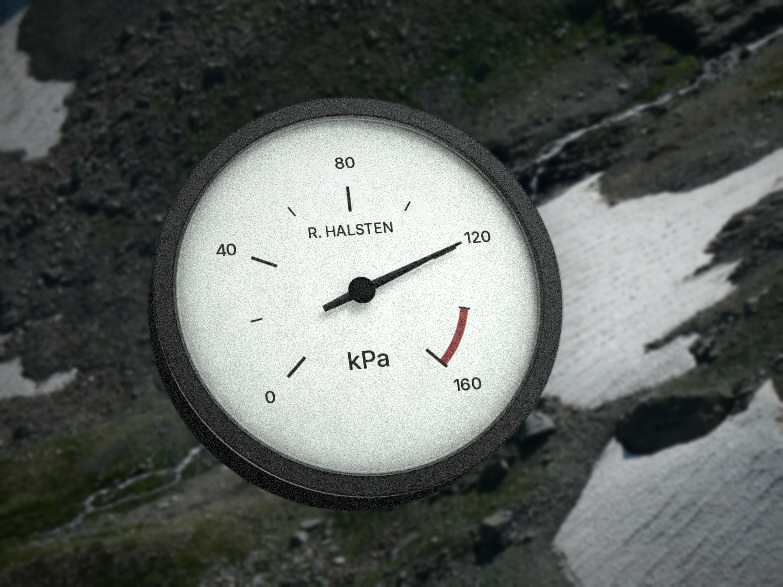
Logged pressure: 120 kPa
